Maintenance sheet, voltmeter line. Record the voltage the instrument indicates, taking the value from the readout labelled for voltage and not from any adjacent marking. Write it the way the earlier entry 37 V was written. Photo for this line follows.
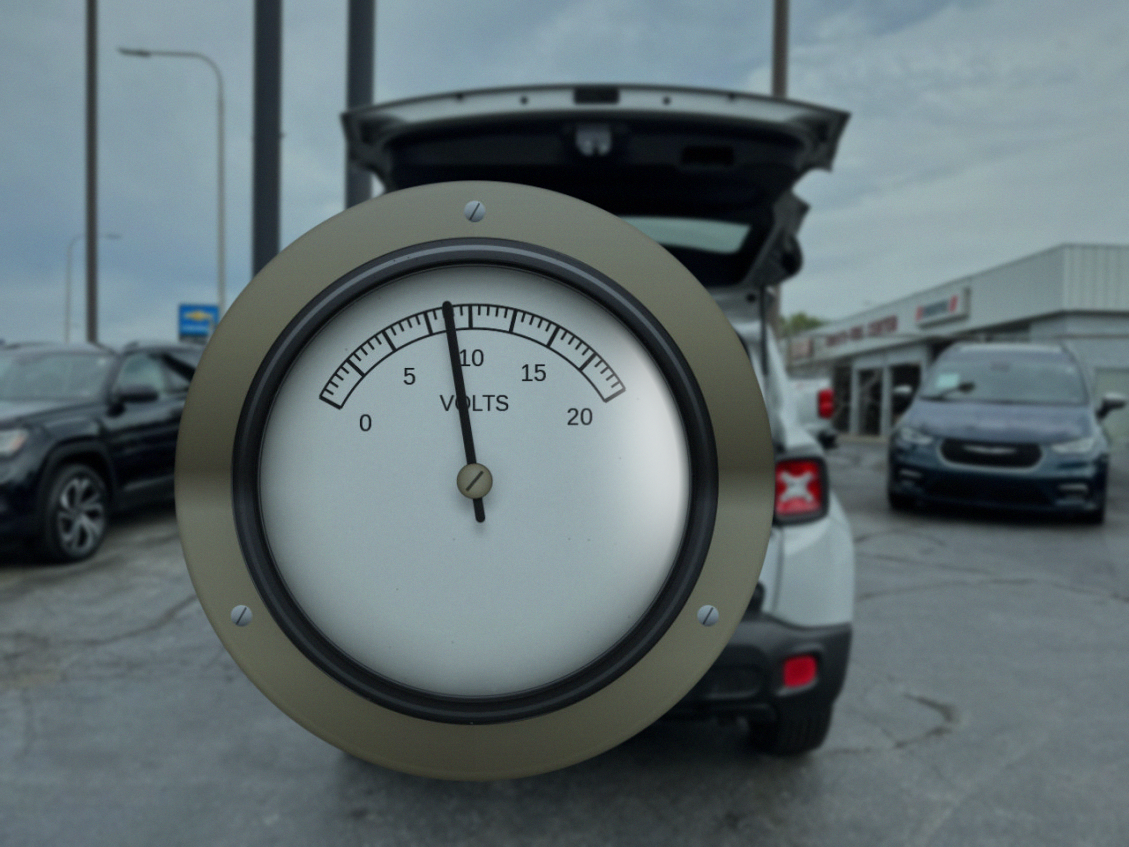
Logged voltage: 8.75 V
